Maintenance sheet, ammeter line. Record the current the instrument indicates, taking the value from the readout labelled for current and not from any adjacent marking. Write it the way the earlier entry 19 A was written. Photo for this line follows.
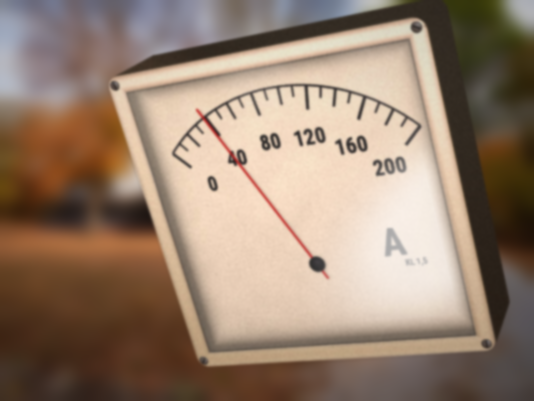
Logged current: 40 A
